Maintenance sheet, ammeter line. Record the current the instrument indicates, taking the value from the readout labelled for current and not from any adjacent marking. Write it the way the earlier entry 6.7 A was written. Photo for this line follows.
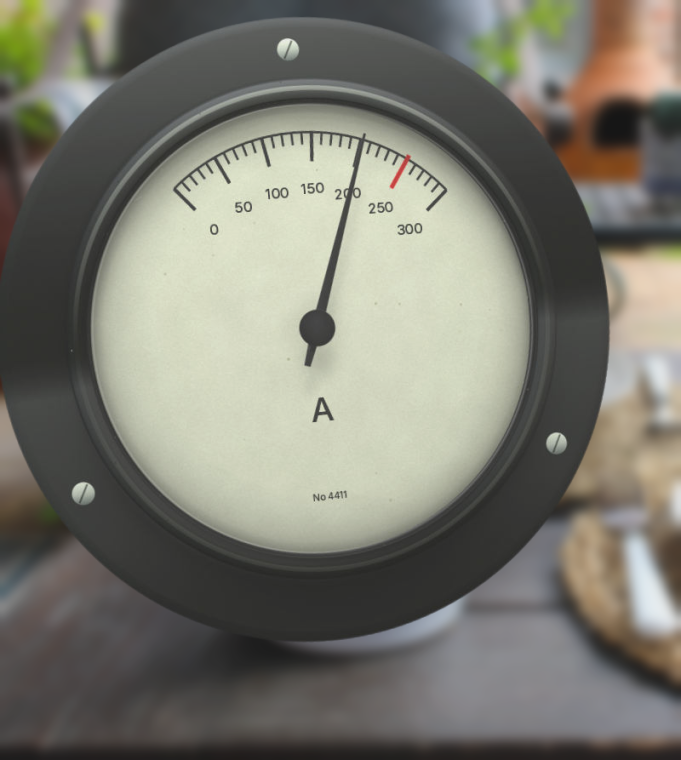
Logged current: 200 A
